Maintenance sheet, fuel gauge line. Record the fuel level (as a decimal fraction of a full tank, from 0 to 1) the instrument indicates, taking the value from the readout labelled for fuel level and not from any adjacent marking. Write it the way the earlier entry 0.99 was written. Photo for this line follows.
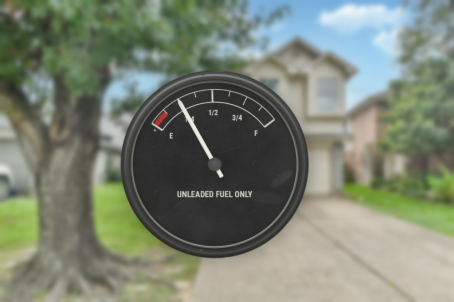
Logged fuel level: 0.25
